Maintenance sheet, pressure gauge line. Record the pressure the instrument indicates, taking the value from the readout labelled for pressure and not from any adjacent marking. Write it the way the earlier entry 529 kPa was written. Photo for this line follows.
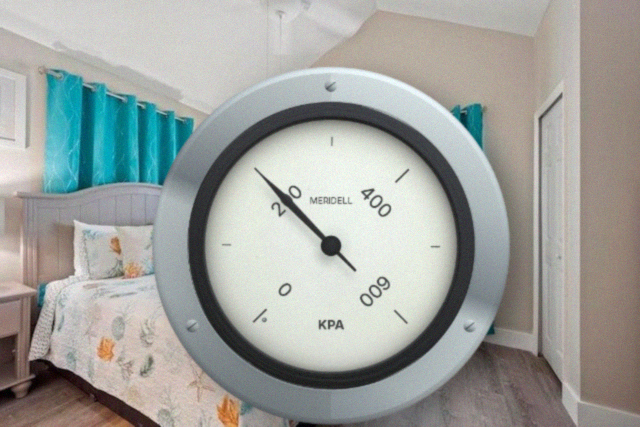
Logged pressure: 200 kPa
